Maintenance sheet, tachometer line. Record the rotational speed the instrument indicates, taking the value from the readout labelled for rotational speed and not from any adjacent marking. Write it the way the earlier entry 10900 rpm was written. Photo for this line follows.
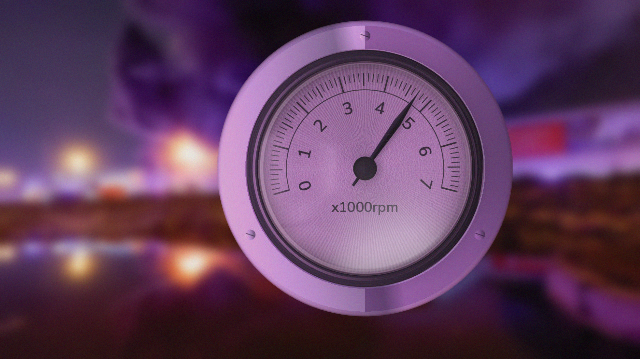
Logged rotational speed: 4700 rpm
